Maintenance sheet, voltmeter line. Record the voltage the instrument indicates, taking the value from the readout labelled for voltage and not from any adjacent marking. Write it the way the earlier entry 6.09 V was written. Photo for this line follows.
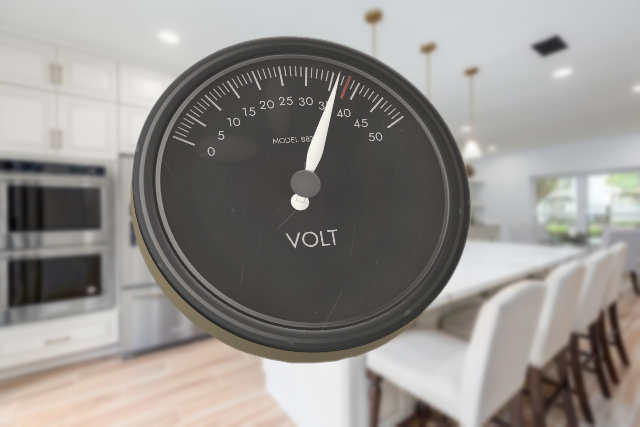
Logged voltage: 36 V
